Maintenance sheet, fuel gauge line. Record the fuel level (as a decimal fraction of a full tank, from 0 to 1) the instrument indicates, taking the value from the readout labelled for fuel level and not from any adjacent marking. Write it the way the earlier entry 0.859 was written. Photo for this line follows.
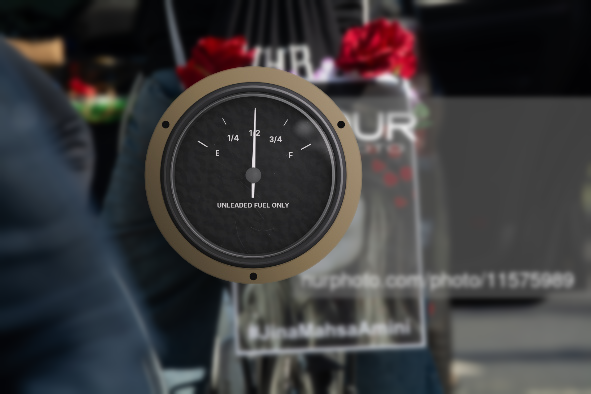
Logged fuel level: 0.5
